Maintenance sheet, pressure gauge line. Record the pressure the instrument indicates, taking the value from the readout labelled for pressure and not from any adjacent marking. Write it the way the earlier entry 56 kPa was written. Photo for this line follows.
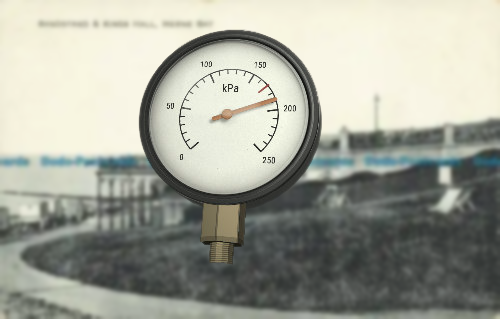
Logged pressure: 190 kPa
